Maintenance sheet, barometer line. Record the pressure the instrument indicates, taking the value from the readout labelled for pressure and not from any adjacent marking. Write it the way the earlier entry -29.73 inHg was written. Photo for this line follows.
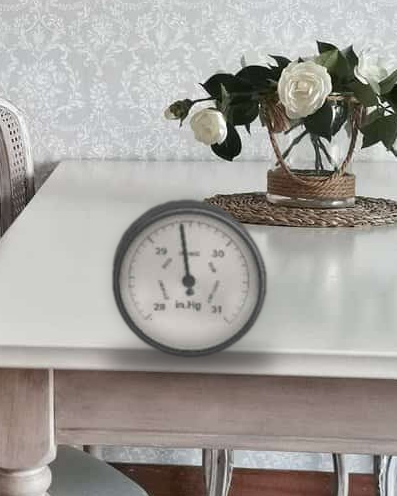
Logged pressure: 29.4 inHg
